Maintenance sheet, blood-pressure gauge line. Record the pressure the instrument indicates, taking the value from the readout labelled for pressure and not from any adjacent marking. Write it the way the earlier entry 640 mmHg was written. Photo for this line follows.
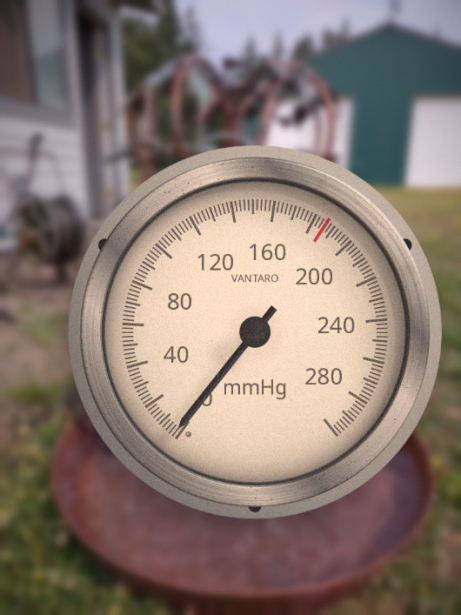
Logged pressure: 2 mmHg
